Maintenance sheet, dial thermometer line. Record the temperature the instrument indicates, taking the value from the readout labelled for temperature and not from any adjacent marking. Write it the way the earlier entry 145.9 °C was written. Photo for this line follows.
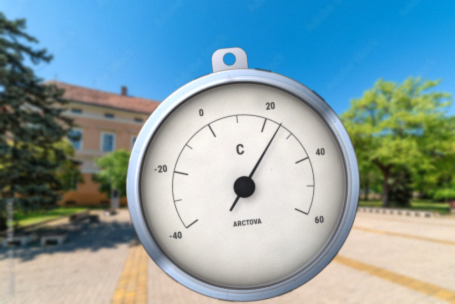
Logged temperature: 25 °C
